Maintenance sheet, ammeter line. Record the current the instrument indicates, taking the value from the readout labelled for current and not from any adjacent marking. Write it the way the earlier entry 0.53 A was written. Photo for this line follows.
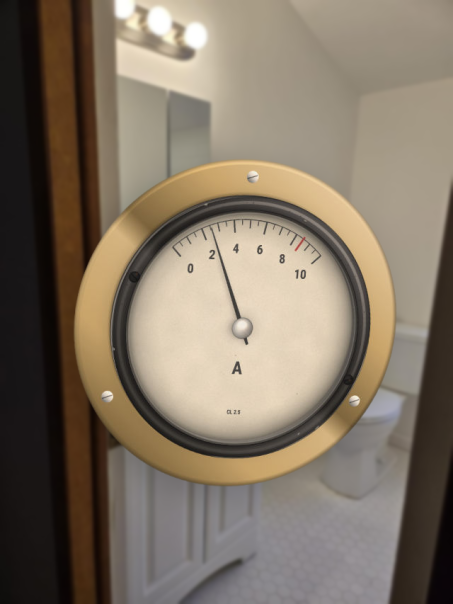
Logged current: 2.5 A
